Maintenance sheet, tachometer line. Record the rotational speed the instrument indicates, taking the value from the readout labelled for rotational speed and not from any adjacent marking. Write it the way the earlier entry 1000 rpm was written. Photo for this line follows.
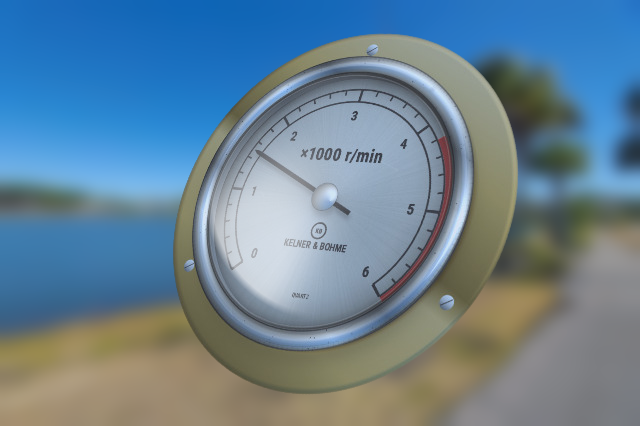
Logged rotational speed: 1500 rpm
